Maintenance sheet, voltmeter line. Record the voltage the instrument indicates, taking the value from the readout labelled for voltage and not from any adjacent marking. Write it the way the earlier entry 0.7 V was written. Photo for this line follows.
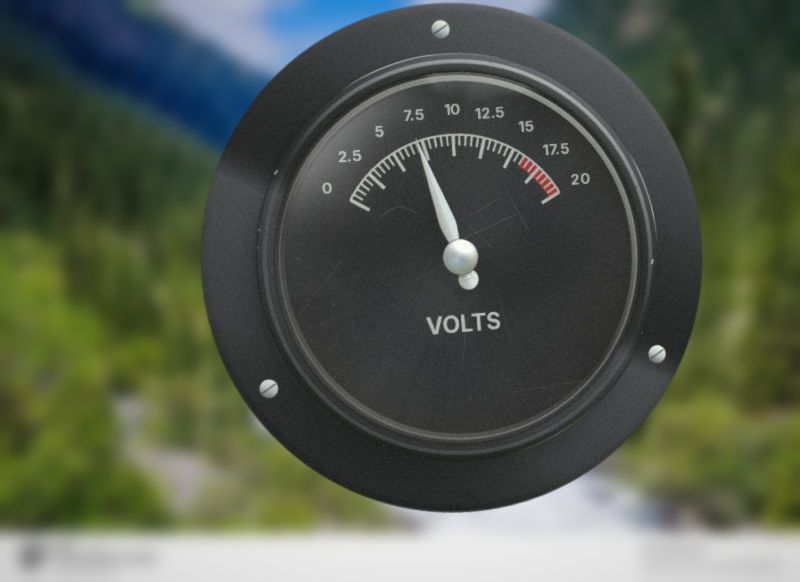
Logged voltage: 7 V
